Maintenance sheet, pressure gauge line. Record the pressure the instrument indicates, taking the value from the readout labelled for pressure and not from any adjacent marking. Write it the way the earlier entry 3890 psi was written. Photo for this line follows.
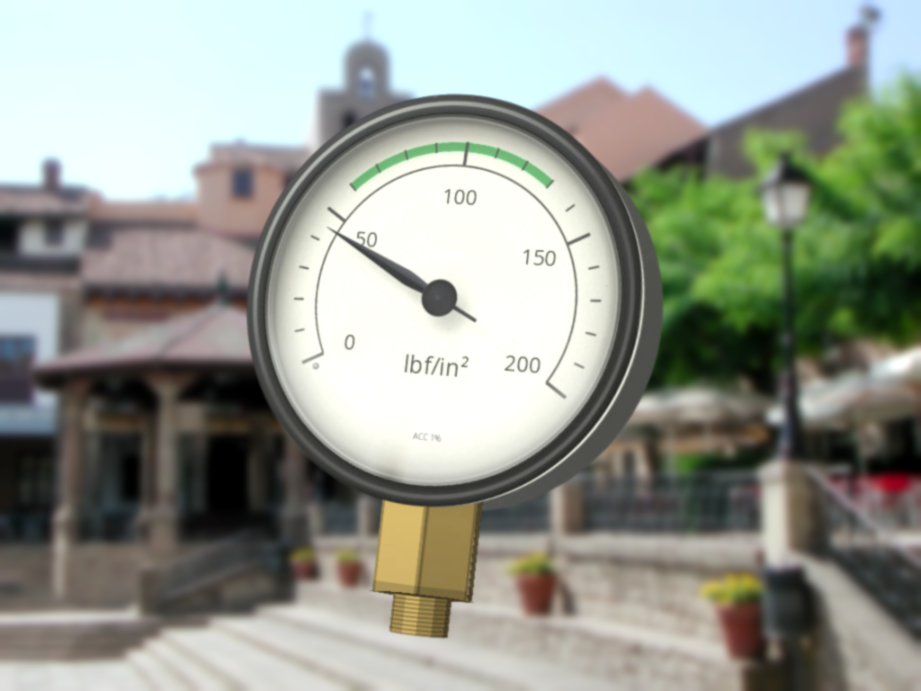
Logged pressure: 45 psi
